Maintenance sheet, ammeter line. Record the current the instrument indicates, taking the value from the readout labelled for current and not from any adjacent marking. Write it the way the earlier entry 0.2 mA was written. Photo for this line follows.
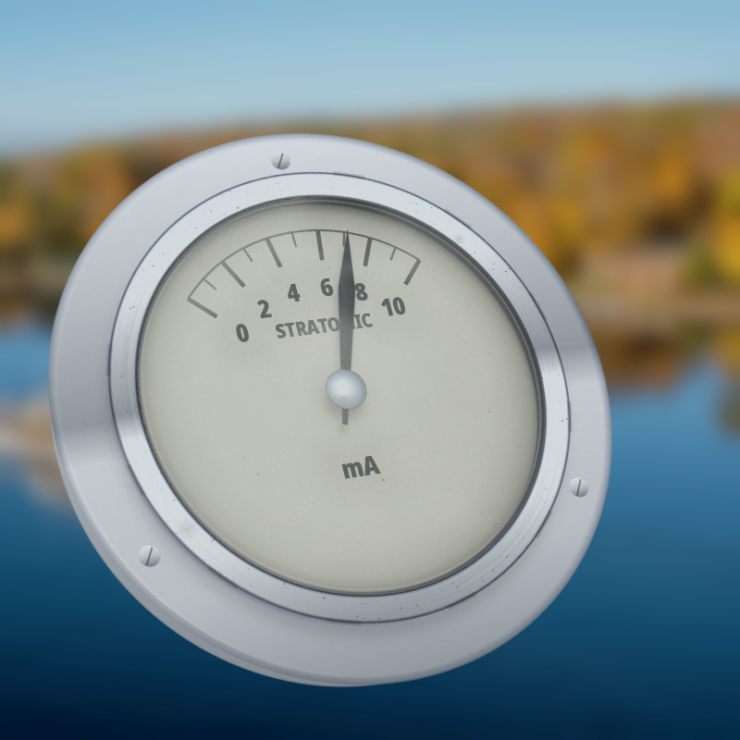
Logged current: 7 mA
